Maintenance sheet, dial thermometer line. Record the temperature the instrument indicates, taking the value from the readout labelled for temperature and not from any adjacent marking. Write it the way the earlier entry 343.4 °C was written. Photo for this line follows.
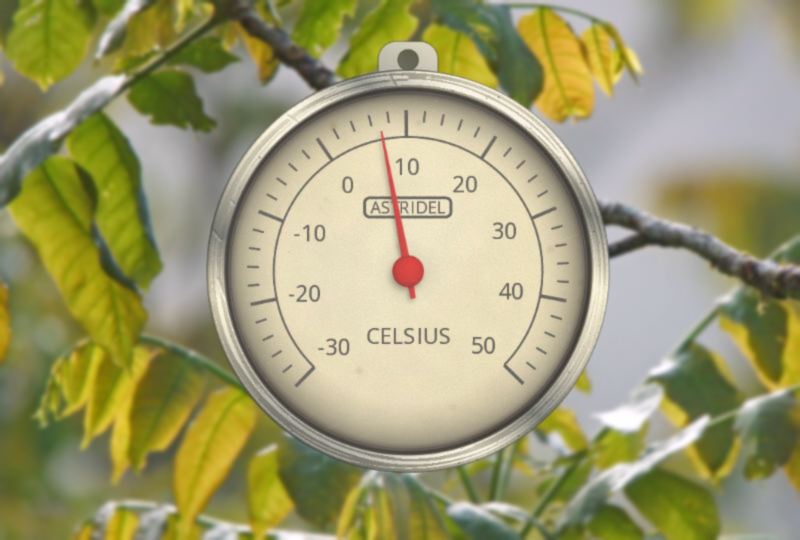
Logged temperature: 7 °C
